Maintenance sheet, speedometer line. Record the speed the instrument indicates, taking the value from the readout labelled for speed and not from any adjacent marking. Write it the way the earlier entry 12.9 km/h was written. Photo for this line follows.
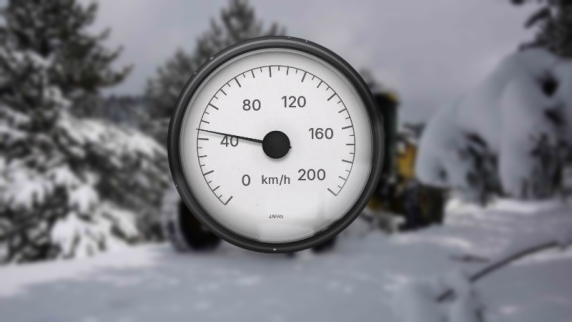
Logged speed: 45 km/h
